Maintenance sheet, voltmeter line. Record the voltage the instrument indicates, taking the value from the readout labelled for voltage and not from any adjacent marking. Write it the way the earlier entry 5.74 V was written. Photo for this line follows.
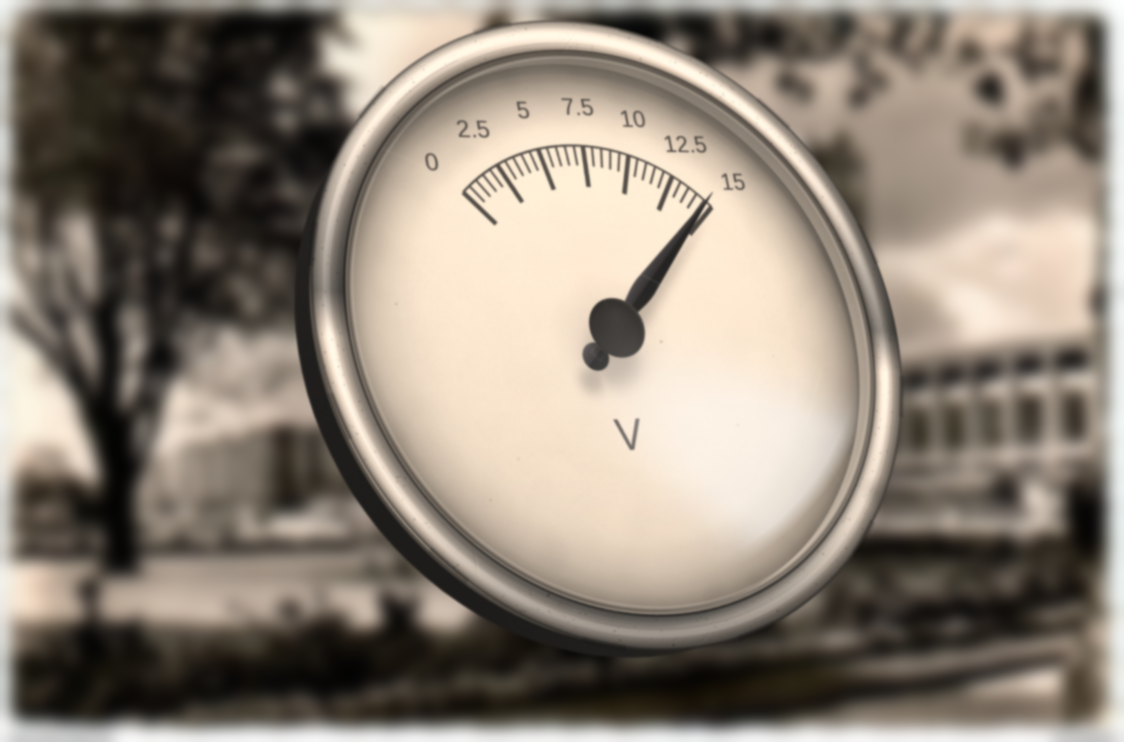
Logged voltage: 14.5 V
